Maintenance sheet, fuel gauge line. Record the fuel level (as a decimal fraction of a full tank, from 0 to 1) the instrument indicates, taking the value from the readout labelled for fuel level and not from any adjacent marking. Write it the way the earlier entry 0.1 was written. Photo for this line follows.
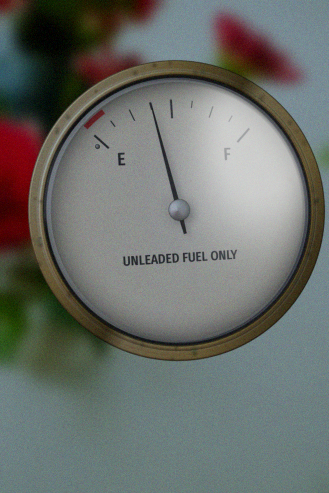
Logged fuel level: 0.375
